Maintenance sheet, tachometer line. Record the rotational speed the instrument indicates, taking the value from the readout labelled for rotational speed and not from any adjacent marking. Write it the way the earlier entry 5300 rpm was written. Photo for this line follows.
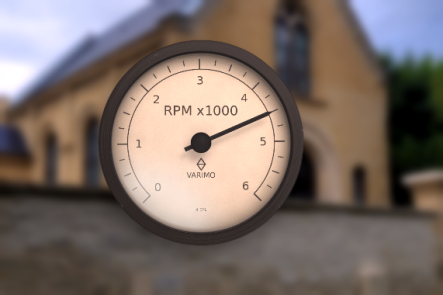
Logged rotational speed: 4500 rpm
